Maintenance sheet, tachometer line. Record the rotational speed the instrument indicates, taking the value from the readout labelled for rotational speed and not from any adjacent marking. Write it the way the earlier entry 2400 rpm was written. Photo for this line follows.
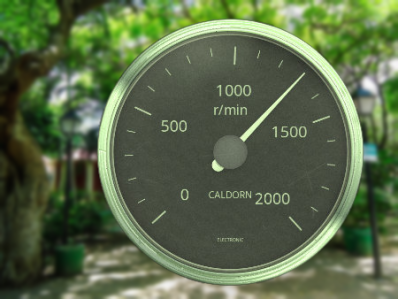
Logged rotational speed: 1300 rpm
